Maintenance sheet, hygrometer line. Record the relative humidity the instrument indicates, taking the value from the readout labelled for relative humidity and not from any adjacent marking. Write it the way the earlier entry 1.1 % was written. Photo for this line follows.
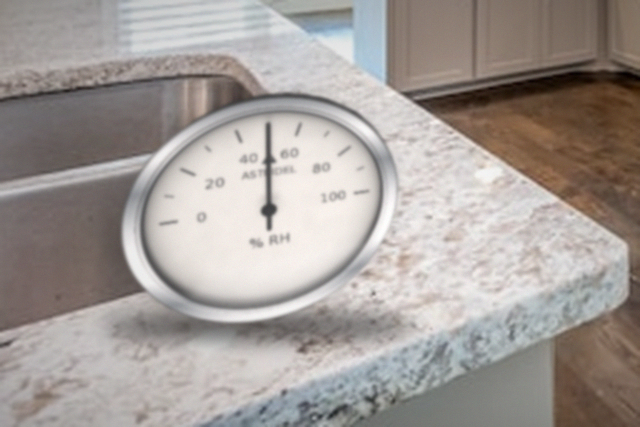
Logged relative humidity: 50 %
